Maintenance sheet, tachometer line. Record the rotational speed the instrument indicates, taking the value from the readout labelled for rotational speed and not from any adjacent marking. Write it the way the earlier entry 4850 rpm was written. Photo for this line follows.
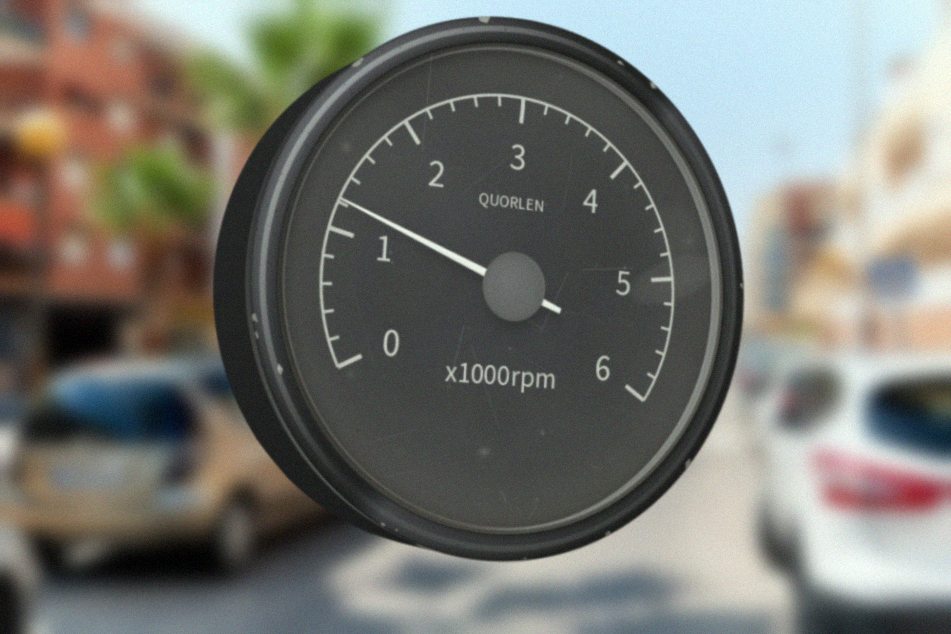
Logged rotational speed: 1200 rpm
